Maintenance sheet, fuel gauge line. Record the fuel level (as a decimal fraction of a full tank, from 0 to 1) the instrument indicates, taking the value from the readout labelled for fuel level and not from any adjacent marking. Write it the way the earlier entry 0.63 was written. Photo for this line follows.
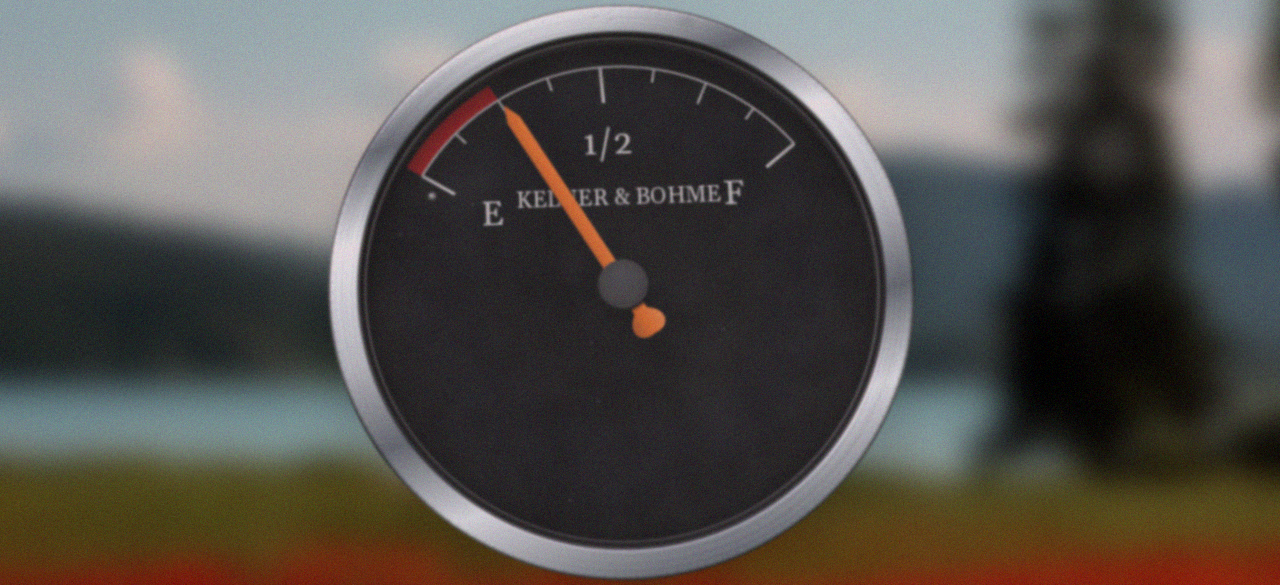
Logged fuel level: 0.25
